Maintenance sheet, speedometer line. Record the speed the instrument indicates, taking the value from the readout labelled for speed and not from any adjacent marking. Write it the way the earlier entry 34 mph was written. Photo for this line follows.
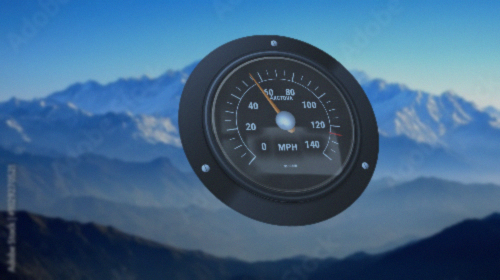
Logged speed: 55 mph
